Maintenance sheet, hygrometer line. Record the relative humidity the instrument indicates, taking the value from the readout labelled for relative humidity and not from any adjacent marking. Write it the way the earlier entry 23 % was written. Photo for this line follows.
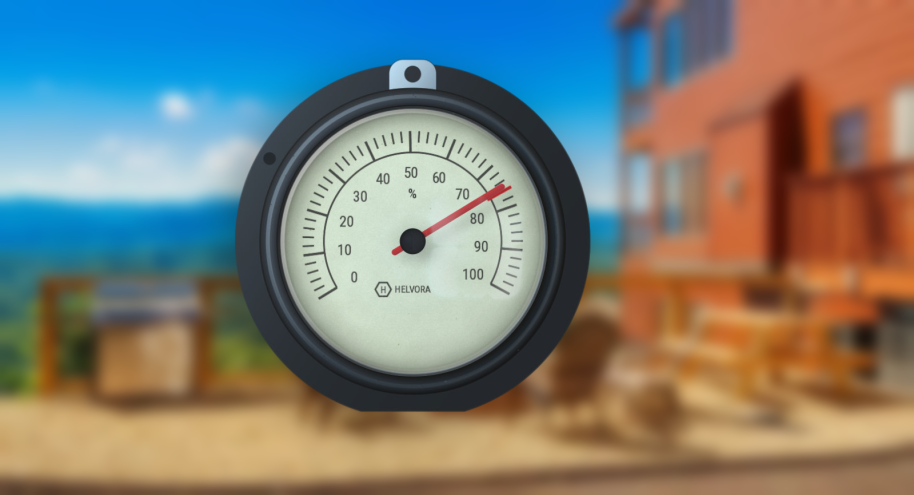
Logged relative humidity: 75 %
